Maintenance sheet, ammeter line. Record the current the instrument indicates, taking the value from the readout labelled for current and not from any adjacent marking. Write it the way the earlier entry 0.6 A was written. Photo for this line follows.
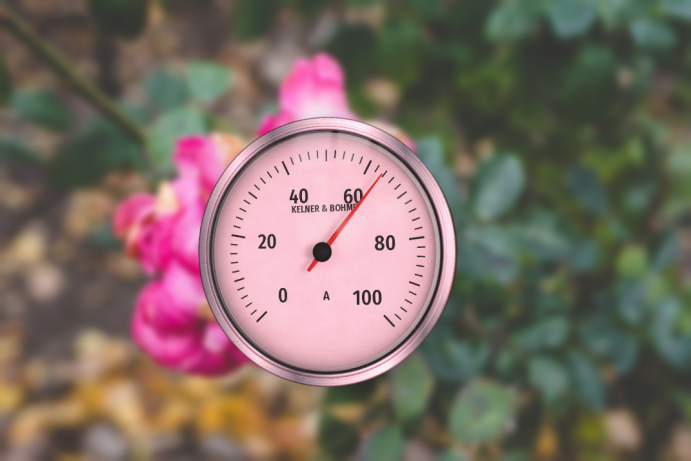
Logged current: 64 A
